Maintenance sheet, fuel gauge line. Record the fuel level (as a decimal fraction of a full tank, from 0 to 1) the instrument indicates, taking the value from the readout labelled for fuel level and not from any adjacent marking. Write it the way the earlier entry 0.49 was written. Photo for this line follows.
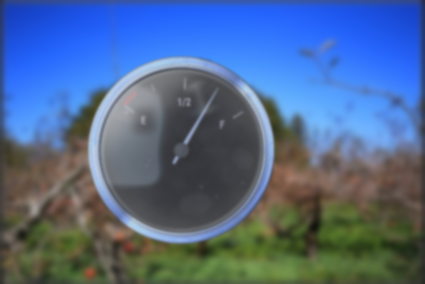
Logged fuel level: 0.75
